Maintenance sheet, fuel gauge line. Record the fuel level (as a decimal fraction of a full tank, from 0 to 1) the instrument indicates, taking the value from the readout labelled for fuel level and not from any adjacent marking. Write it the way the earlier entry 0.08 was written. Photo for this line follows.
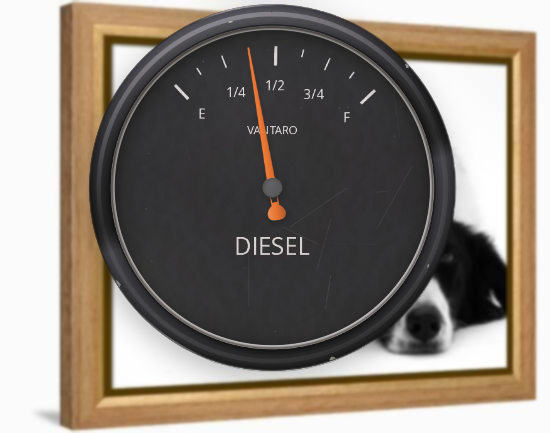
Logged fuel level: 0.375
